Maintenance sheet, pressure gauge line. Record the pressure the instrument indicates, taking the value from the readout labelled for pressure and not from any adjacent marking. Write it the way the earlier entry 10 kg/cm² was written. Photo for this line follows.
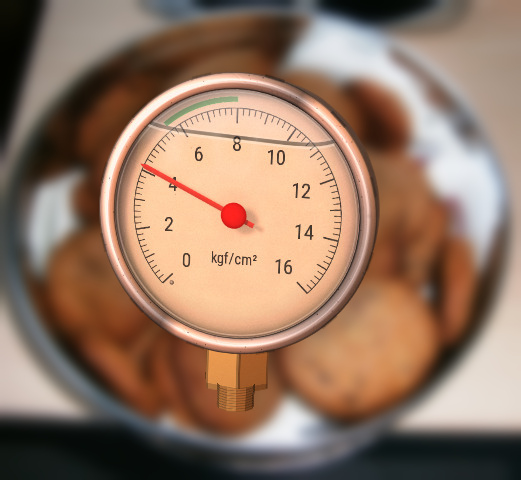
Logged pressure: 4.2 kg/cm²
